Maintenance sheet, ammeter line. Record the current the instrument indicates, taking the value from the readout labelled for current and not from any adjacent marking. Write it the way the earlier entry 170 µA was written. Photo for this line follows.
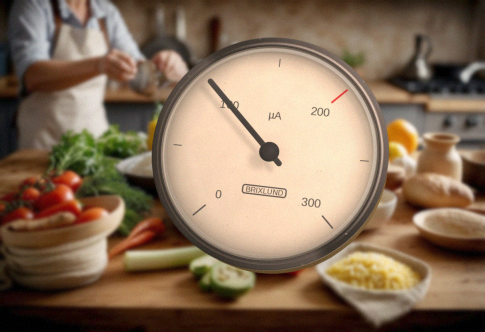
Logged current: 100 µA
